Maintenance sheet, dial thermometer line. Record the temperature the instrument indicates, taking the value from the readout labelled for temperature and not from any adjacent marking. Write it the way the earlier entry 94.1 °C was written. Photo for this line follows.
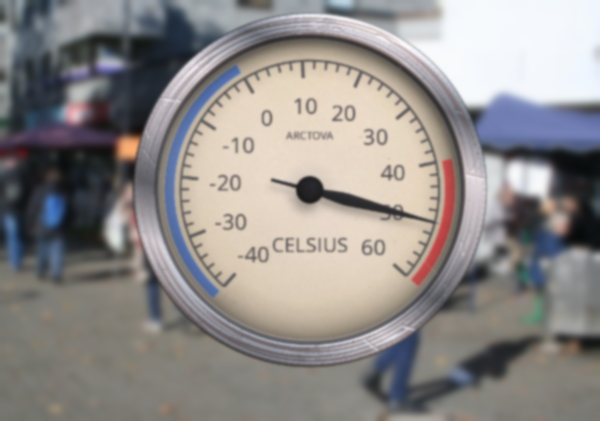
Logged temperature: 50 °C
